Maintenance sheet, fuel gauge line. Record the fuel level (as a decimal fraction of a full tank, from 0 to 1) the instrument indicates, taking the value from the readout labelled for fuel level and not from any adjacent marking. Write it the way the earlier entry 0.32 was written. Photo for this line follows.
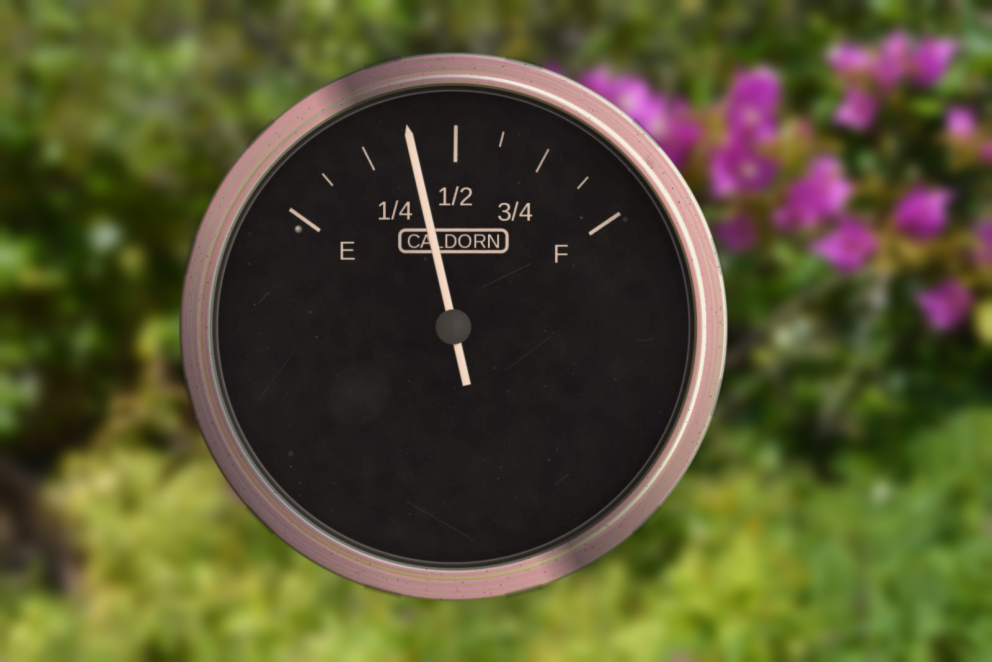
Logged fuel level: 0.375
